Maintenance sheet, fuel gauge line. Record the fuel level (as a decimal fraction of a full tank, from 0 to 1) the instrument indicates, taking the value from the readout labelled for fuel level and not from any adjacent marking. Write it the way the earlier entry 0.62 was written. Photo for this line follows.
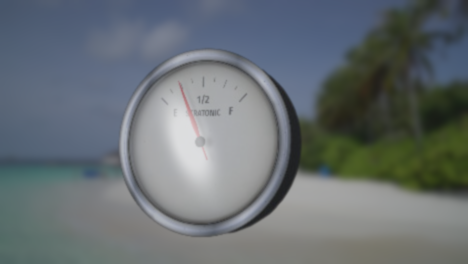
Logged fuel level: 0.25
